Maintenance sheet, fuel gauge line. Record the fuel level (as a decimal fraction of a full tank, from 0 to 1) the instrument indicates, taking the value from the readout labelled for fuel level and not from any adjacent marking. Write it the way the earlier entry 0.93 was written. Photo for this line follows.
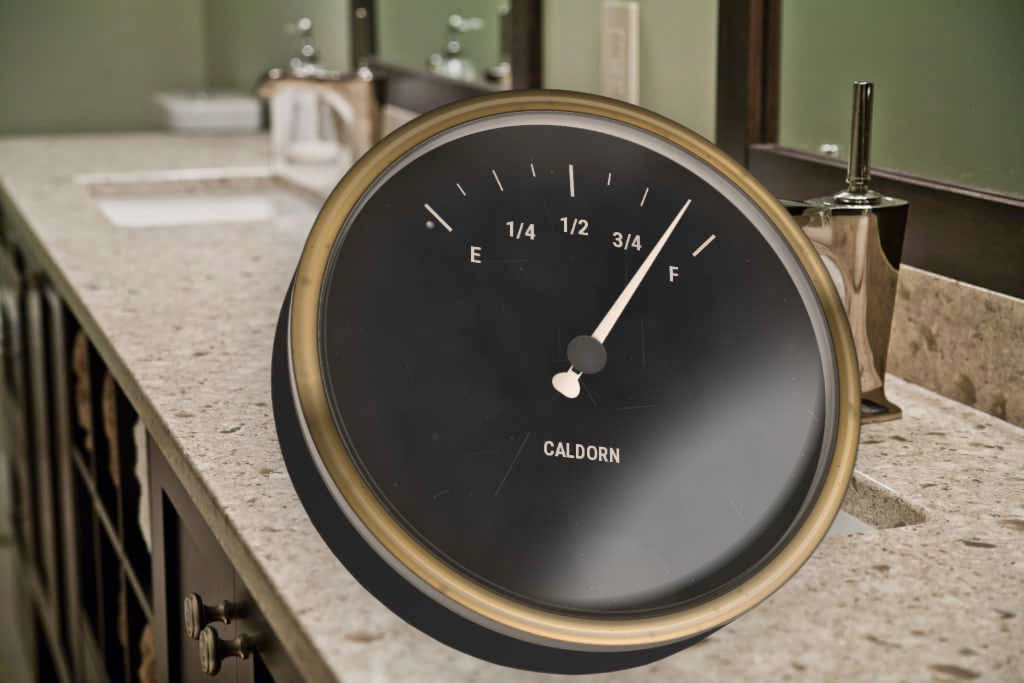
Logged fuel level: 0.875
